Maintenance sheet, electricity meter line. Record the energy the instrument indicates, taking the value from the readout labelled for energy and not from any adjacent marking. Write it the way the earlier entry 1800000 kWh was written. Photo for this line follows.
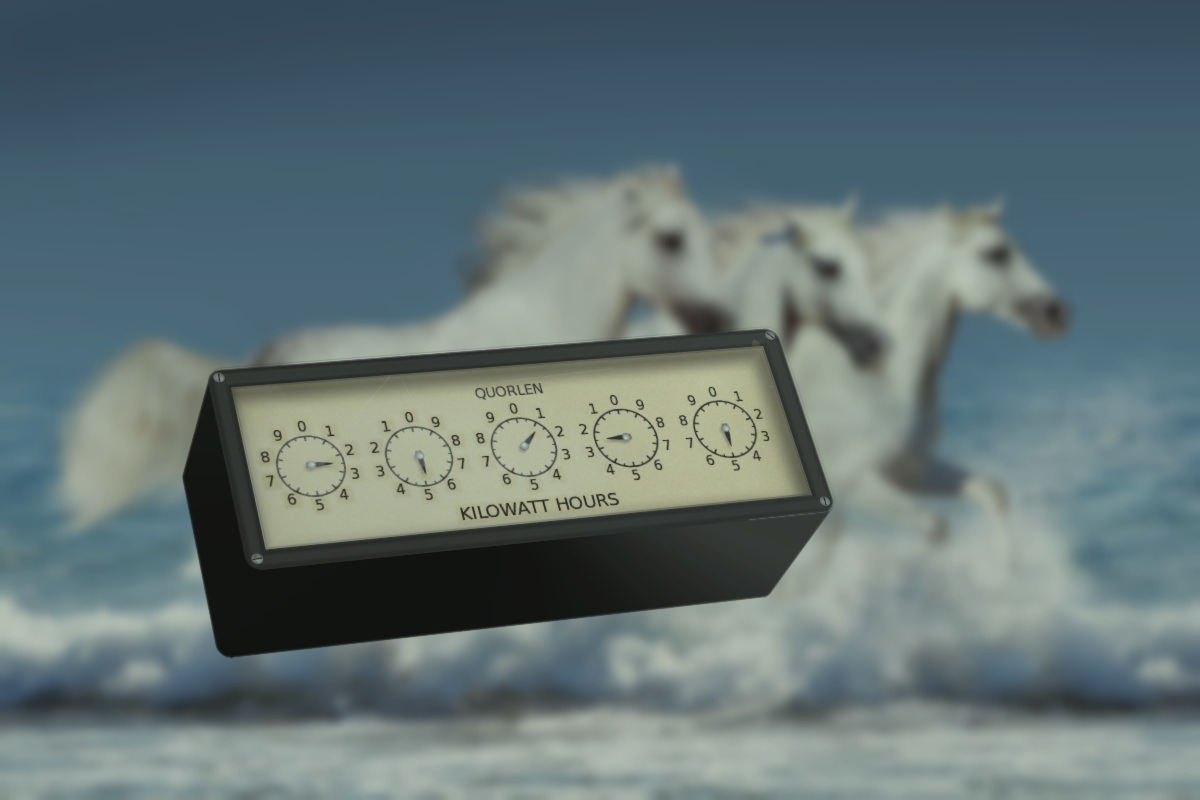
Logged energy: 25125 kWh
